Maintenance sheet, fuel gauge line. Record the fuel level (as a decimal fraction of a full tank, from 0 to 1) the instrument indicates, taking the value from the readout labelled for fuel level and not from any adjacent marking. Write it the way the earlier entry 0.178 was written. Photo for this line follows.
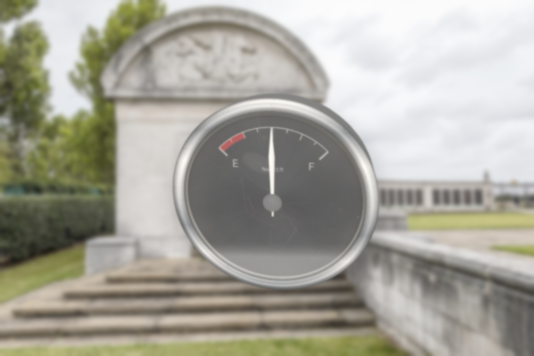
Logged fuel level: 0.5
